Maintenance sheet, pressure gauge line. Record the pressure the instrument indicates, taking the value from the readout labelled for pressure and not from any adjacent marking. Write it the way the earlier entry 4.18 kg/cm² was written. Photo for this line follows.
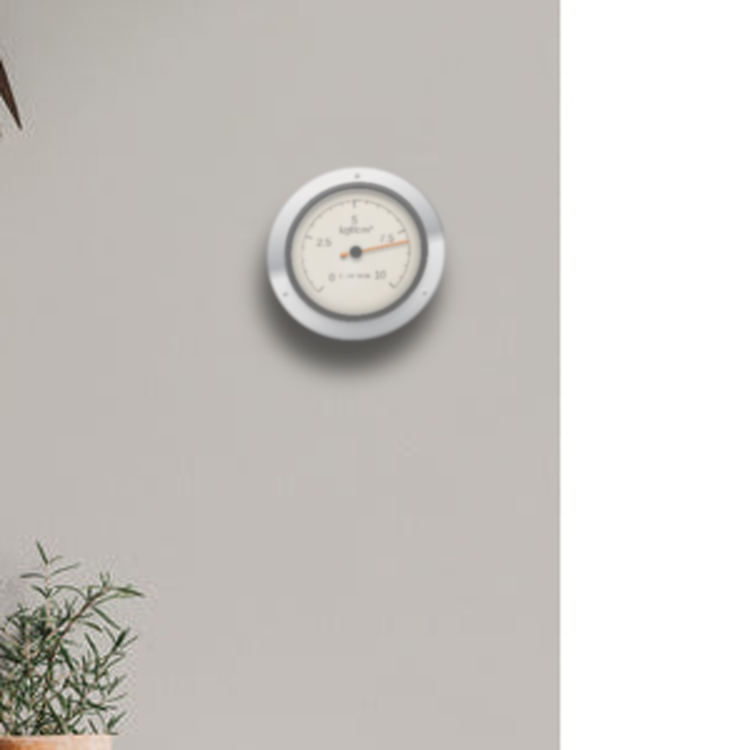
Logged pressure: 8 kg/cm²
